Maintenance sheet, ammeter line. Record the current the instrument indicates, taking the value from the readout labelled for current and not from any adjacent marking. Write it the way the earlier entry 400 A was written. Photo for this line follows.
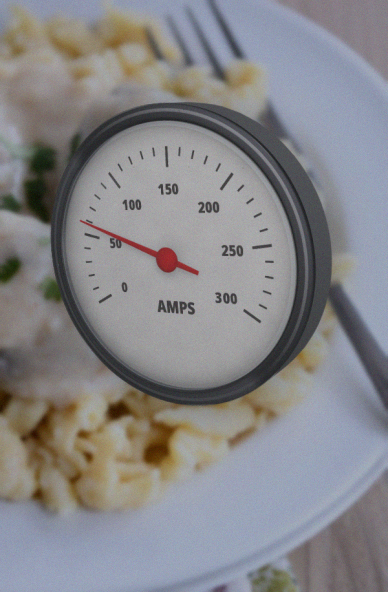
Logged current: 60 A
